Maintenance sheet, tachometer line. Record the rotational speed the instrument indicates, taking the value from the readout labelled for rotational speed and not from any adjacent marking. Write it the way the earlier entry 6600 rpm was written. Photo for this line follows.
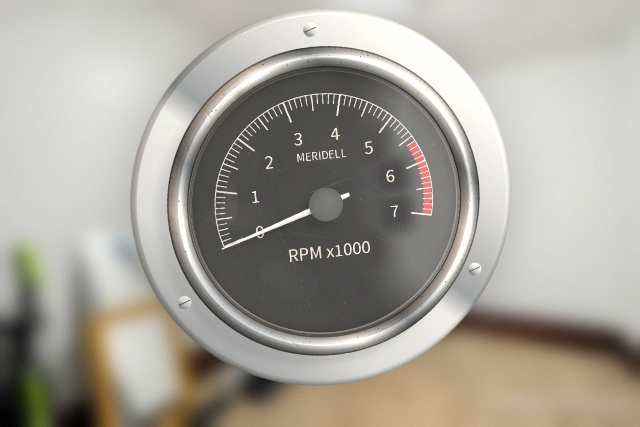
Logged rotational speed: 0 rpm
